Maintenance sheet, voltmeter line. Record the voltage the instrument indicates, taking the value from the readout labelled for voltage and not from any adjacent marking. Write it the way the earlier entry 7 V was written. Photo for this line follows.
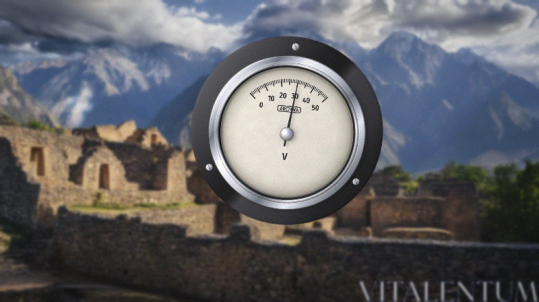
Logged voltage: 30 V
